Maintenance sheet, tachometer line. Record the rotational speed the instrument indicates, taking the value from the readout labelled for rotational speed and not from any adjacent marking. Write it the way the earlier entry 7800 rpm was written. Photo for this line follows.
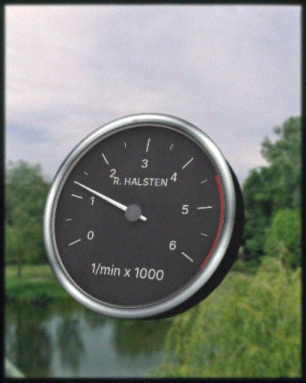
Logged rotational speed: 1250 rpm
